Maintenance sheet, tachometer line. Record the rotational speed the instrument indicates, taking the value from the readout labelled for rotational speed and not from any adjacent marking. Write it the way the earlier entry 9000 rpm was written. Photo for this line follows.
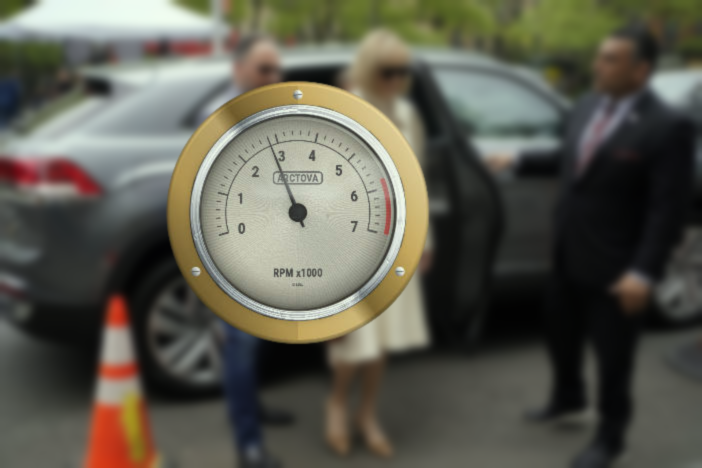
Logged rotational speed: 2800 rpm
